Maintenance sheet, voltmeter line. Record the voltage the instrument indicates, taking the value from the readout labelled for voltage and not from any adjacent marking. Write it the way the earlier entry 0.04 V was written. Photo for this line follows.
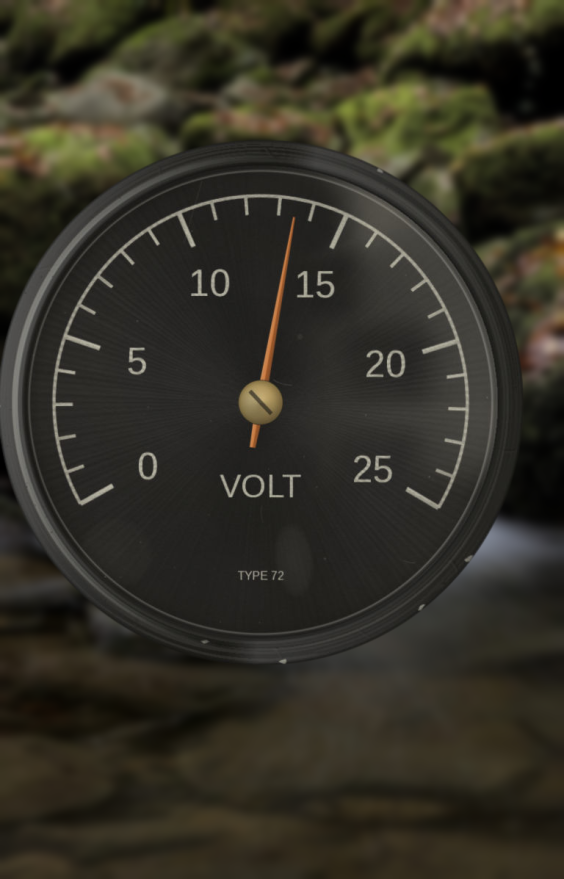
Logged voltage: 13.5 V
